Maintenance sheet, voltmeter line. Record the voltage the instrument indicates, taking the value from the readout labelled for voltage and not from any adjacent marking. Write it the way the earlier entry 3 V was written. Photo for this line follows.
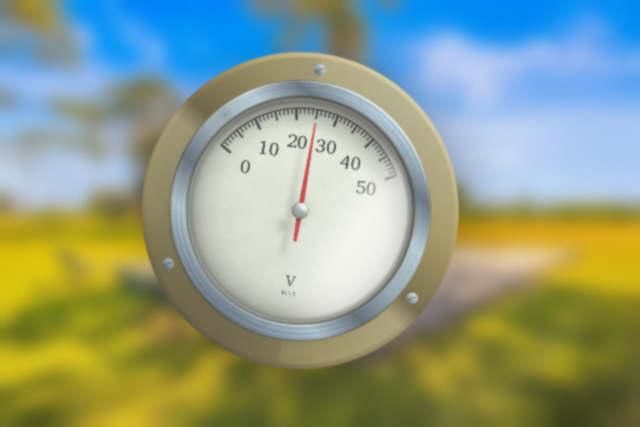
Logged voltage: 25 V
